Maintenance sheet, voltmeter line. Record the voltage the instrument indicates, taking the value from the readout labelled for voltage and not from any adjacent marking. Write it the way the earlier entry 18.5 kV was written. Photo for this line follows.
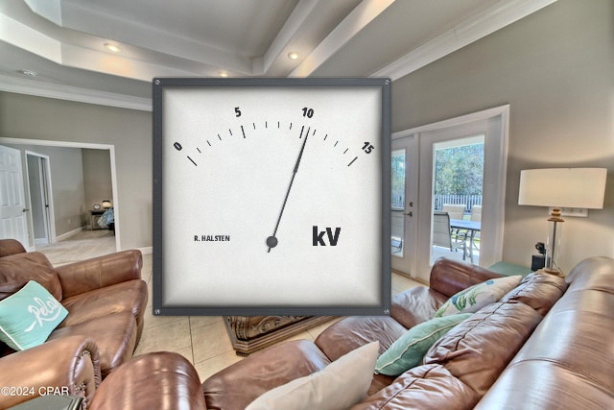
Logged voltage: 10.5 kV
